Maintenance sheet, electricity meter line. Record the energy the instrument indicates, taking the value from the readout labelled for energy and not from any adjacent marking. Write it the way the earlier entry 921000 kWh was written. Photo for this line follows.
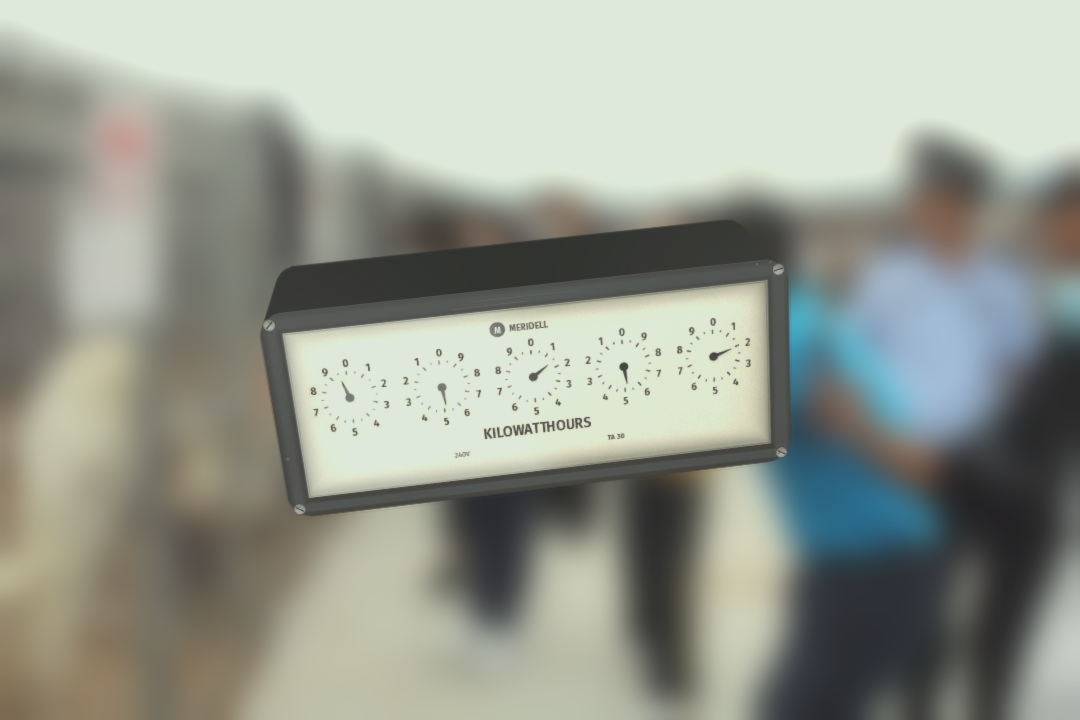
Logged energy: 95152 kWh
